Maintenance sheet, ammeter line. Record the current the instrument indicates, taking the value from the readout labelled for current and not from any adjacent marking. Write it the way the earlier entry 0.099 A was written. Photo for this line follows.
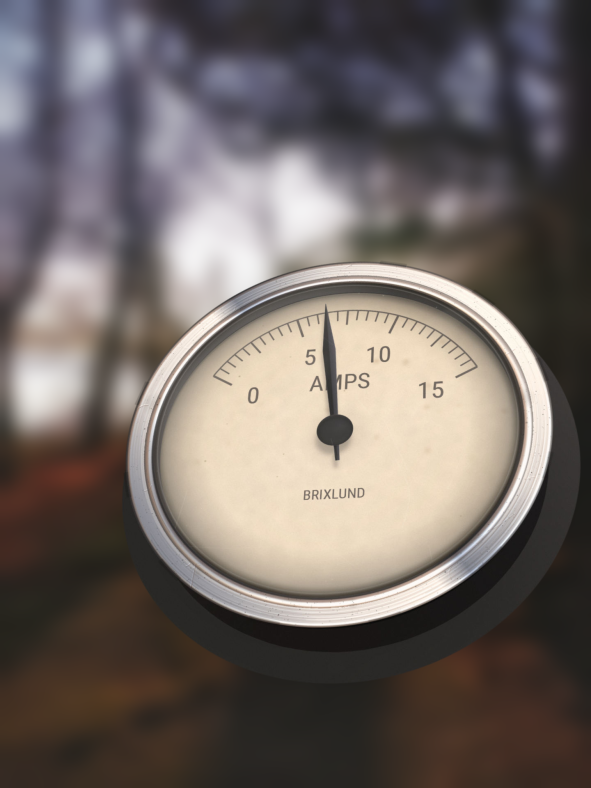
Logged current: 6.5 A
